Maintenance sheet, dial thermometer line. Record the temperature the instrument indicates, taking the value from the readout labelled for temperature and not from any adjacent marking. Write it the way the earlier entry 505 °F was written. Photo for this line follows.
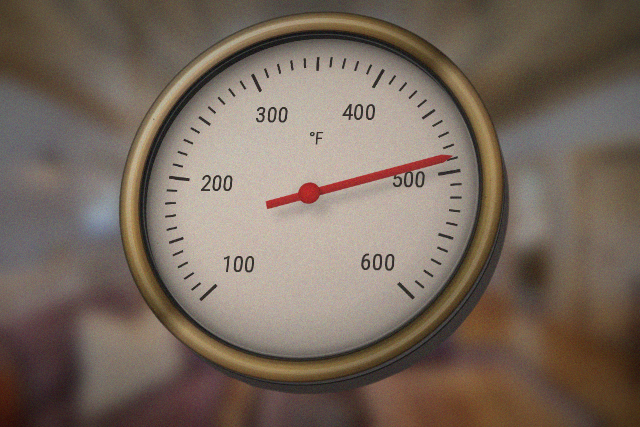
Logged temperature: 490 °F
